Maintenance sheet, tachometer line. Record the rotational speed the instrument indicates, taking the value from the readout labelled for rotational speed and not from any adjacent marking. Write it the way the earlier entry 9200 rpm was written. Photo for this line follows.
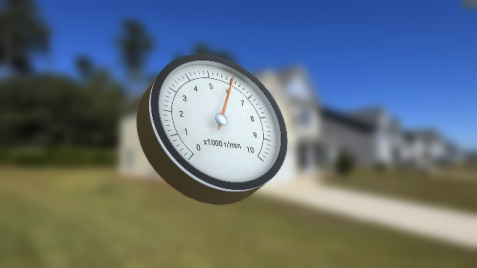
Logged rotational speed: 6000 rpm
